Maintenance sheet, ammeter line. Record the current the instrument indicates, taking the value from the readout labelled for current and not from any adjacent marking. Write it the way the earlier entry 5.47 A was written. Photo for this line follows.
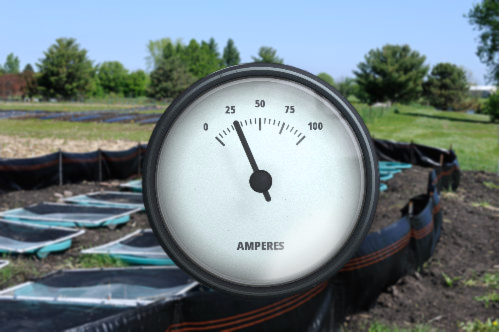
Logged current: 25 A
